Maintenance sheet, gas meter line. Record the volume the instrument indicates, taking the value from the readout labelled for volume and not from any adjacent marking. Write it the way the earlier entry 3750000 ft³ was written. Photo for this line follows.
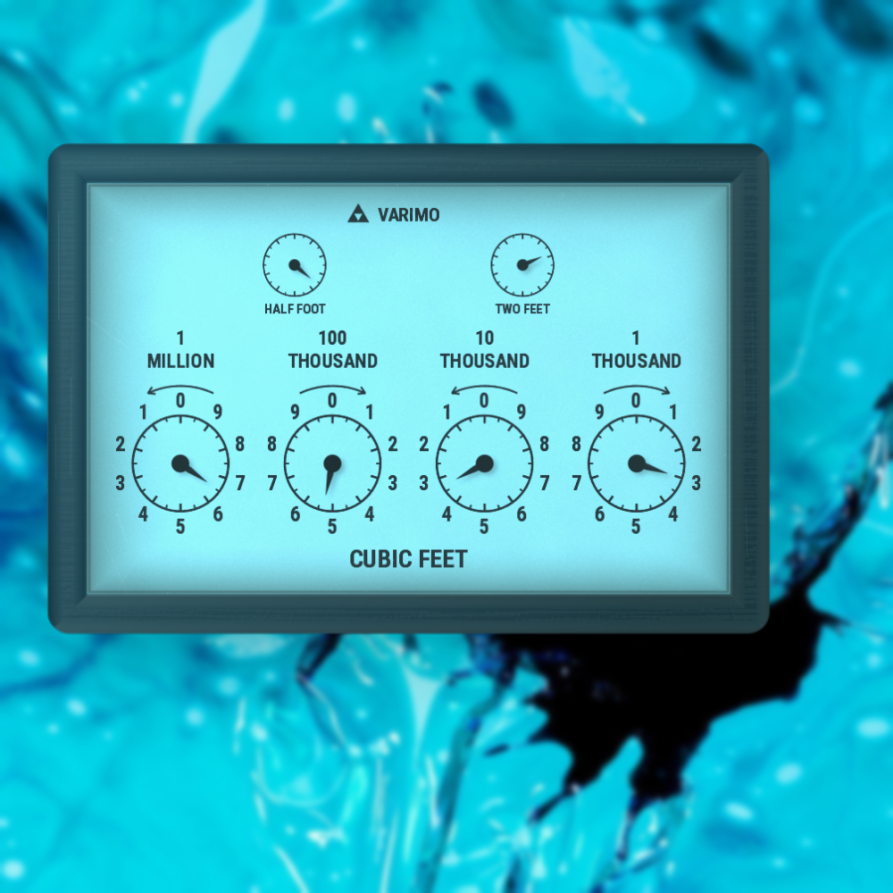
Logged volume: 653300 ft³
